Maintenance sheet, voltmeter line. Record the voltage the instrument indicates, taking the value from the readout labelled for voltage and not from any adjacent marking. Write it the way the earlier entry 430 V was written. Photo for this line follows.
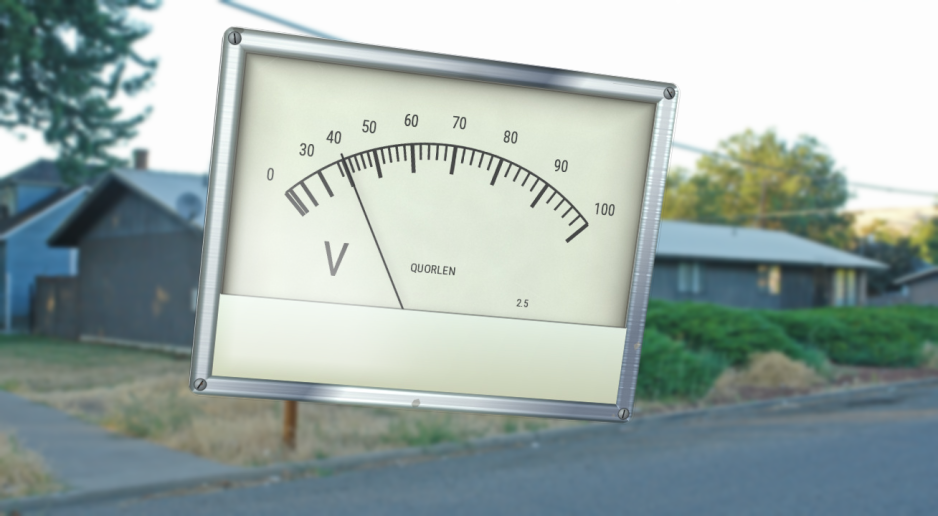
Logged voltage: 40 V
